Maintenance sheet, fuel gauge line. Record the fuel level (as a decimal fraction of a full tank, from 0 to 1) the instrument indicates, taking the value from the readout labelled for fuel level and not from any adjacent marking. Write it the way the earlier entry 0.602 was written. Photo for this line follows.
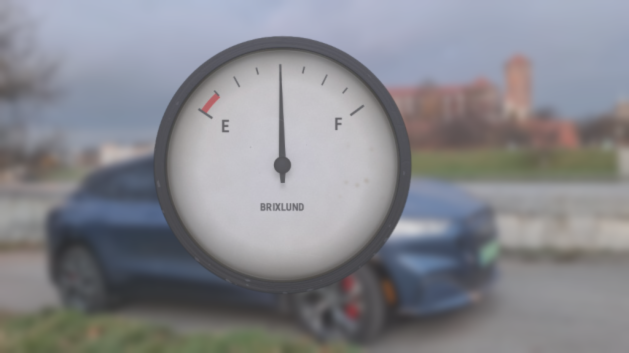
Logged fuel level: 0.5
